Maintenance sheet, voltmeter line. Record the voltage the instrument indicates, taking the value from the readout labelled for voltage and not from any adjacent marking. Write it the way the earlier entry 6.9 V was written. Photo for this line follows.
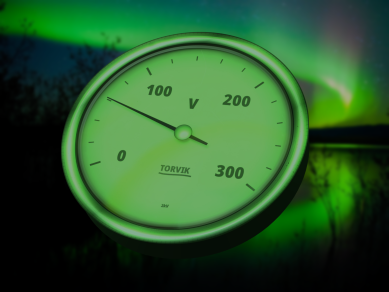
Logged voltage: 60 V
